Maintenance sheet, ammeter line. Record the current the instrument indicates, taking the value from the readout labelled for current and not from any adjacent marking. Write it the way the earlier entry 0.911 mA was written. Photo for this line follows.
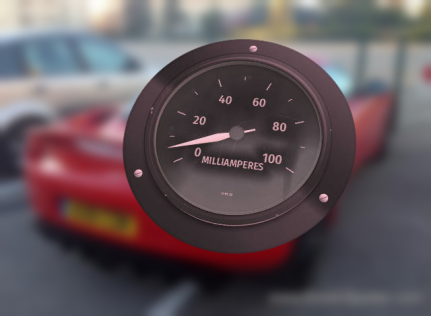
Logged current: 5 mA
